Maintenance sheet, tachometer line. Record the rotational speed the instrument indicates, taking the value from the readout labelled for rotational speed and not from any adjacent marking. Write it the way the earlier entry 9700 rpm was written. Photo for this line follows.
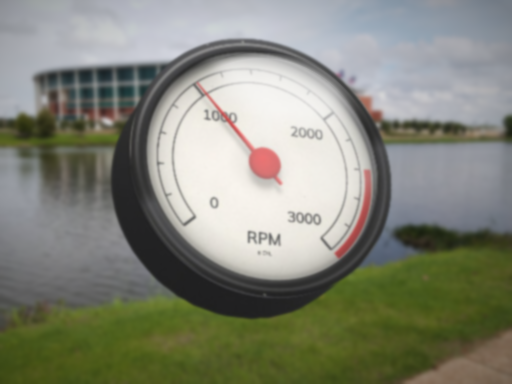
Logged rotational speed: 1000 rpm
